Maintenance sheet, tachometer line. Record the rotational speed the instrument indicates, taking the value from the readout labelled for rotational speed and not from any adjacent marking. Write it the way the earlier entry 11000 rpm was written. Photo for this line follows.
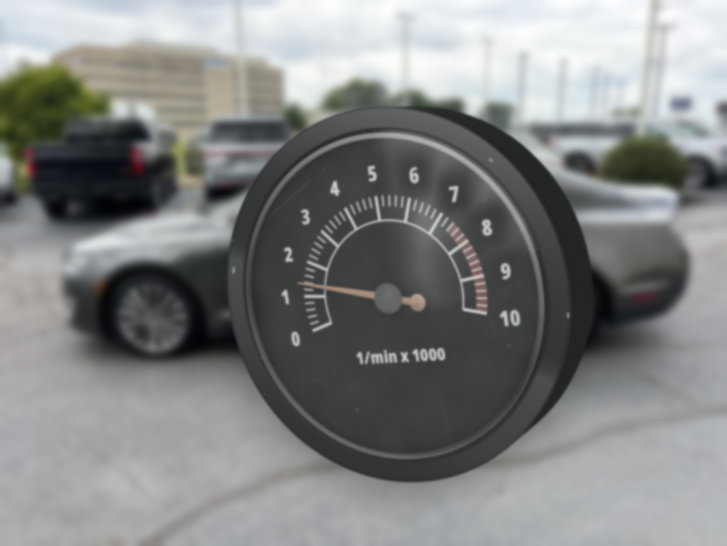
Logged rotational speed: 1400 rpm
